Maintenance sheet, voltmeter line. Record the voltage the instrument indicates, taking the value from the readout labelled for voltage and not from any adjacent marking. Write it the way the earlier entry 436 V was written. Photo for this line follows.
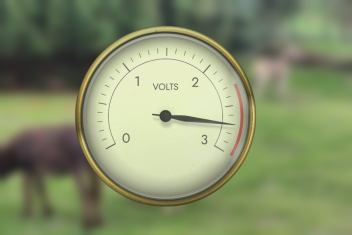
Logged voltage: 2.7 V
